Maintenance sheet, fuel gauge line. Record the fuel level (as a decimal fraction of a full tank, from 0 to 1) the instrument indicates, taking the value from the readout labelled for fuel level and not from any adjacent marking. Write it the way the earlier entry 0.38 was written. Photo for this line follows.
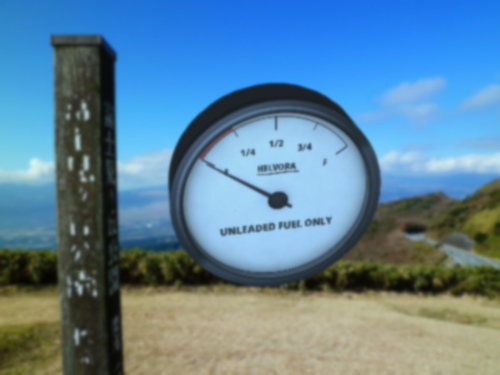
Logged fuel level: 0
